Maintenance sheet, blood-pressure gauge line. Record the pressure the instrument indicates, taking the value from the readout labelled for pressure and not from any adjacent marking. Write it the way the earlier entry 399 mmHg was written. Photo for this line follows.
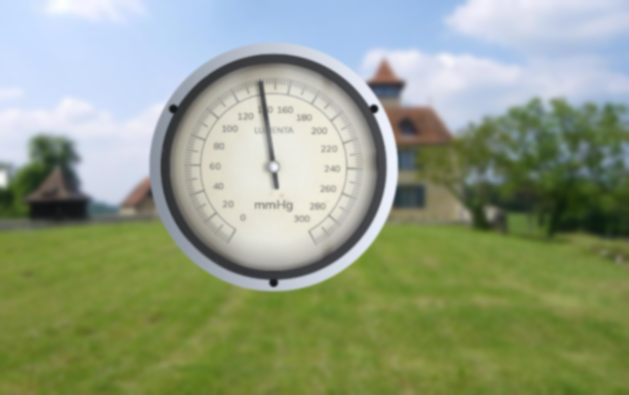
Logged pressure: 140 mmHg
